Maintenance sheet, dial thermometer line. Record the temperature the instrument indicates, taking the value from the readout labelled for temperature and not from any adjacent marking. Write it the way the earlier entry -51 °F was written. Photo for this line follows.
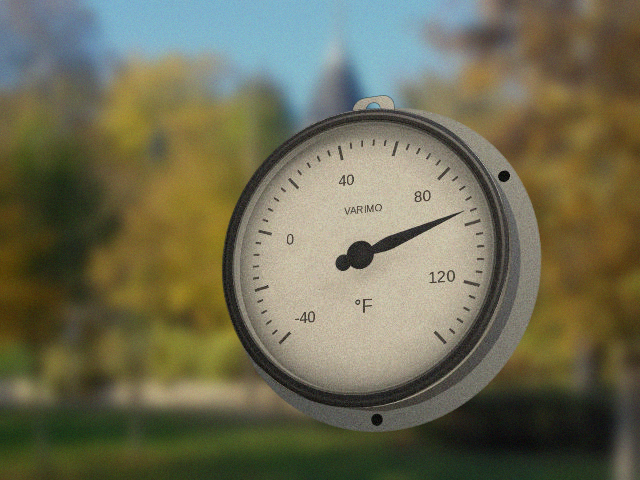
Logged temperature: 96 °F
